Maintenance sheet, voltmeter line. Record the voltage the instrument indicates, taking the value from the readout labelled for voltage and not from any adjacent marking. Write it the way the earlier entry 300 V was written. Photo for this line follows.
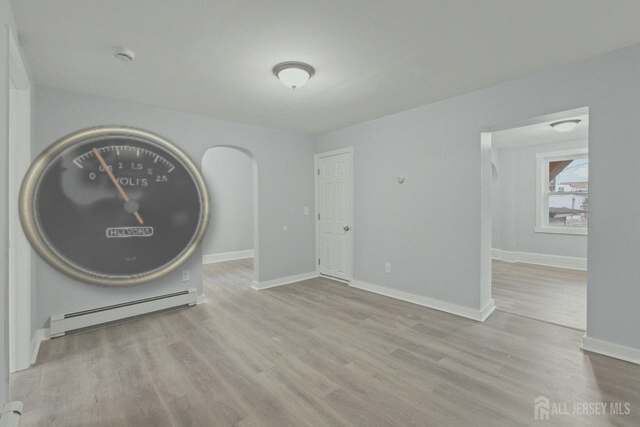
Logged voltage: 0.5 V
